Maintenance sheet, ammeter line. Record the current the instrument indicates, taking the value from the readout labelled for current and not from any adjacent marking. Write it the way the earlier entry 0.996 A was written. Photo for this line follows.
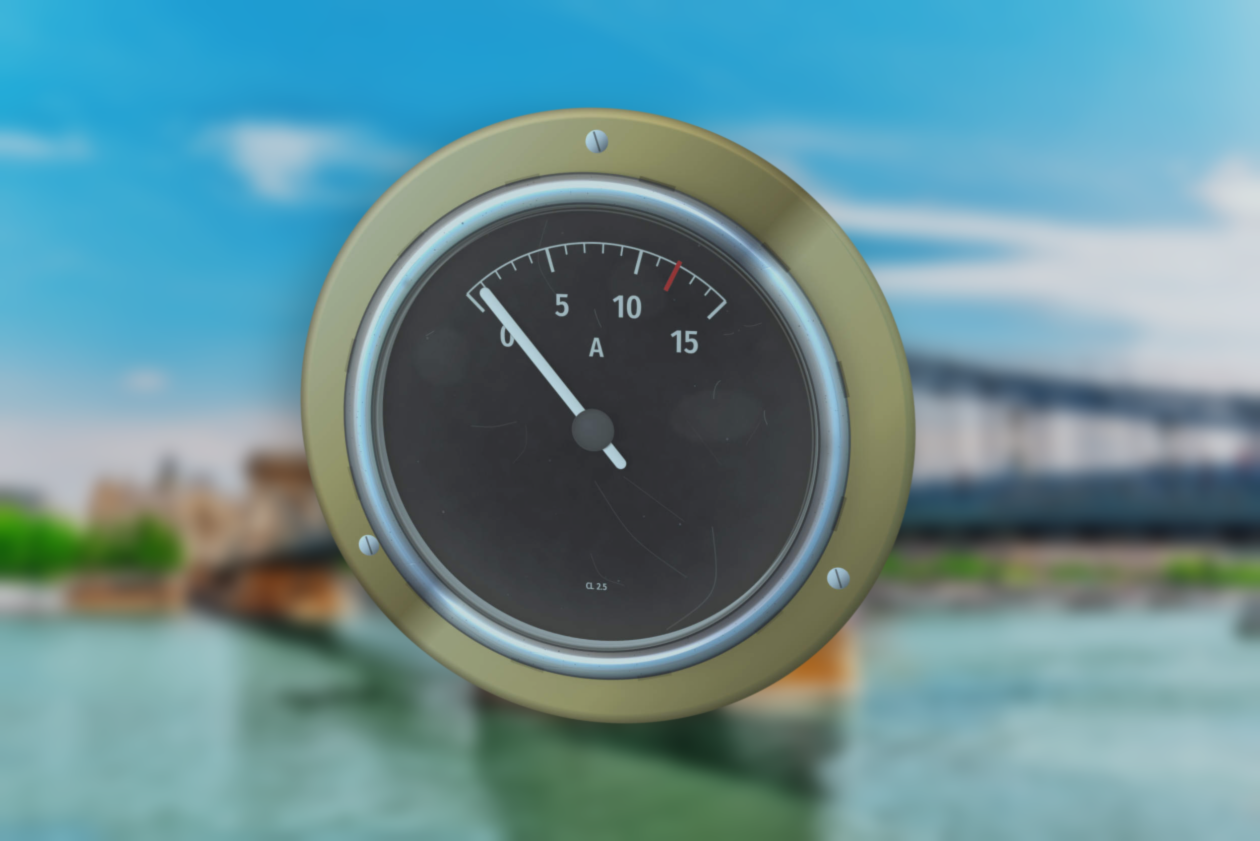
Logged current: 1 A
